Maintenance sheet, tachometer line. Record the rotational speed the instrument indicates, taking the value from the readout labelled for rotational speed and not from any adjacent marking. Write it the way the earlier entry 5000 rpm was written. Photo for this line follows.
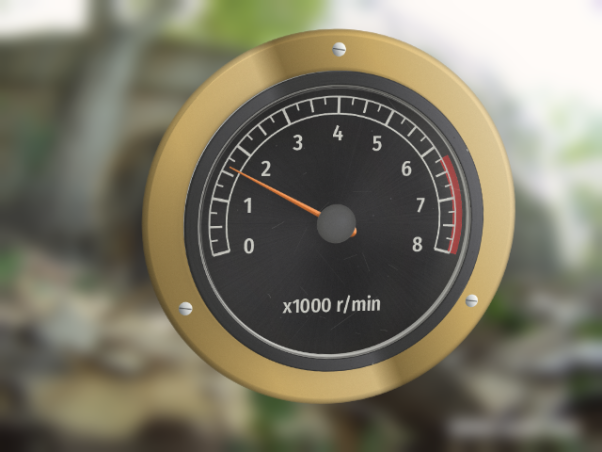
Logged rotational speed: 1625 rpm
